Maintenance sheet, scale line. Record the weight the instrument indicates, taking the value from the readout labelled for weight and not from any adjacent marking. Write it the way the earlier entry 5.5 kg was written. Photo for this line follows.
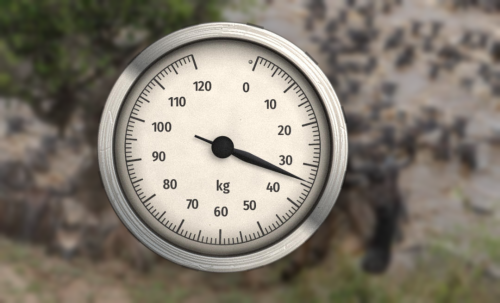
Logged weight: 34 kg
